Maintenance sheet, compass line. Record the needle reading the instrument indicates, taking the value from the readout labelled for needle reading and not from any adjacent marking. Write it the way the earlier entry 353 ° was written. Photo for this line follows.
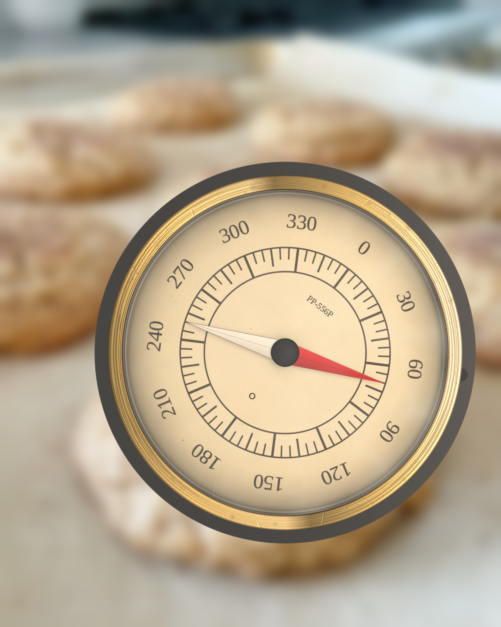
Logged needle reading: 70 °
